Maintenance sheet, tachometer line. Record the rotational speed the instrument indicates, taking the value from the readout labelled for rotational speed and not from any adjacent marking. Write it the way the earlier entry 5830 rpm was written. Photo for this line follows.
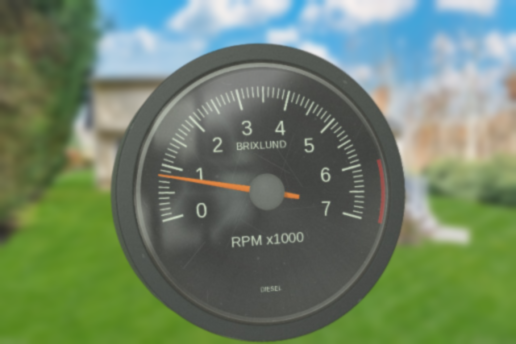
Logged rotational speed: 800 rpm
